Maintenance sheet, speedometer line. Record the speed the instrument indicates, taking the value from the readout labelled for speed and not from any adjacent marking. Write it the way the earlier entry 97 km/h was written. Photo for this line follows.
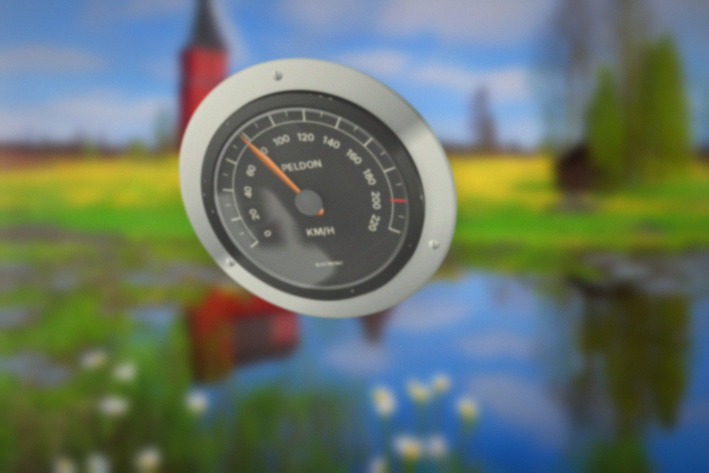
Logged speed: 80 km/h
